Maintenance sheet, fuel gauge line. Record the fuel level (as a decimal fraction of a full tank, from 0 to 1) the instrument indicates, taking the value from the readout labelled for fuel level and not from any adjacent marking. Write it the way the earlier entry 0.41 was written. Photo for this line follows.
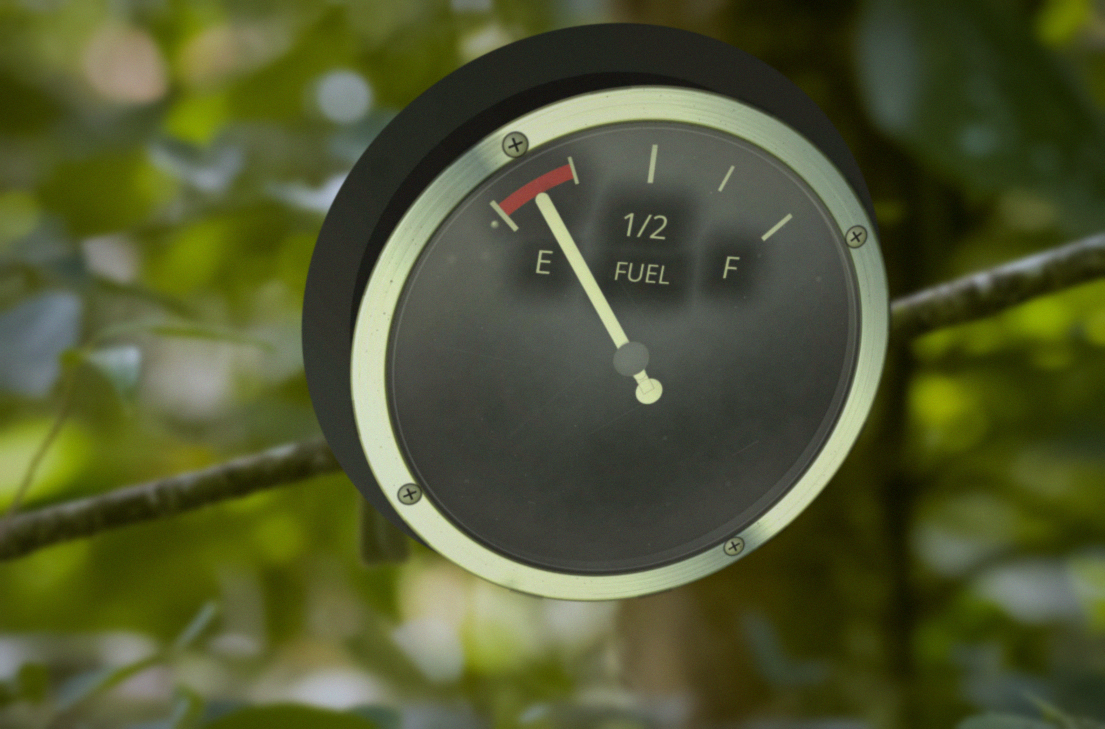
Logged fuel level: 0.125
